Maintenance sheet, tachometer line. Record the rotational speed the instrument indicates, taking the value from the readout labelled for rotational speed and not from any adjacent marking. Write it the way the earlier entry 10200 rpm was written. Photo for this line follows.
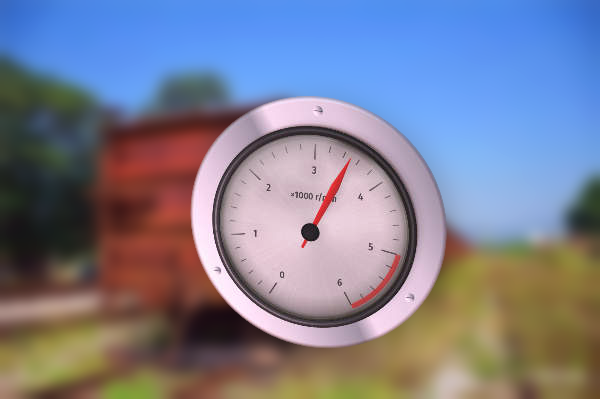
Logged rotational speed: 3500 rpm
